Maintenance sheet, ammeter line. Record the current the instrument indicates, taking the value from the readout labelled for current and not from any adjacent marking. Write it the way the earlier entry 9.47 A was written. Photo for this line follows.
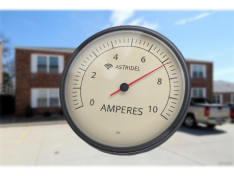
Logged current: 7.2 A
